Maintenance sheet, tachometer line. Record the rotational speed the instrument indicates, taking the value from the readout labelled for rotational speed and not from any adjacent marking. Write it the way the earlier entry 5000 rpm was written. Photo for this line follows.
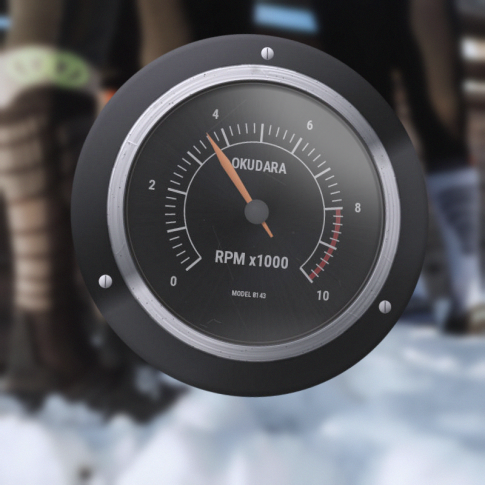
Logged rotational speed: 3600 rpm
